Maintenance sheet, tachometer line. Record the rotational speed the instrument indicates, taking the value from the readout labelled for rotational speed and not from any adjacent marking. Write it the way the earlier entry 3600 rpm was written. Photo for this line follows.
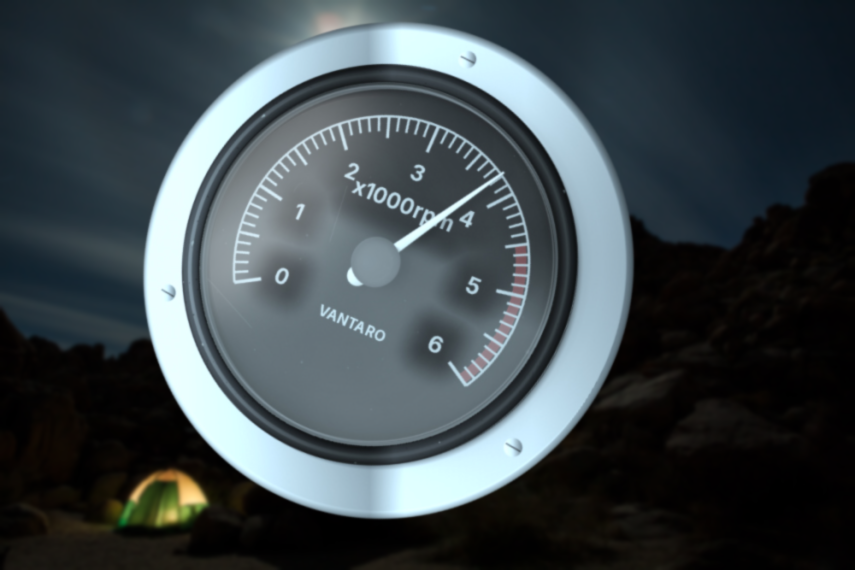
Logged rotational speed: 3800 rpm
